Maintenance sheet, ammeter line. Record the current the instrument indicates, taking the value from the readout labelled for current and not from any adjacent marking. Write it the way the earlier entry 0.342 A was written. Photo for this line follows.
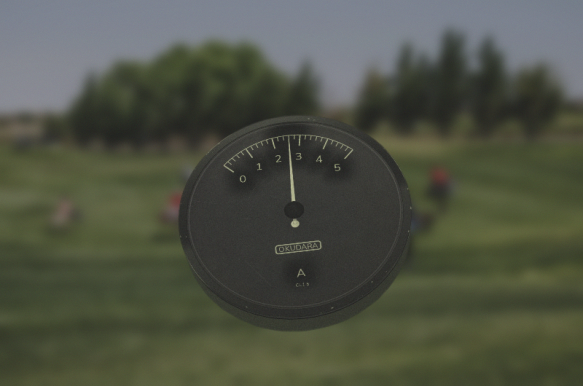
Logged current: 2.6 A
